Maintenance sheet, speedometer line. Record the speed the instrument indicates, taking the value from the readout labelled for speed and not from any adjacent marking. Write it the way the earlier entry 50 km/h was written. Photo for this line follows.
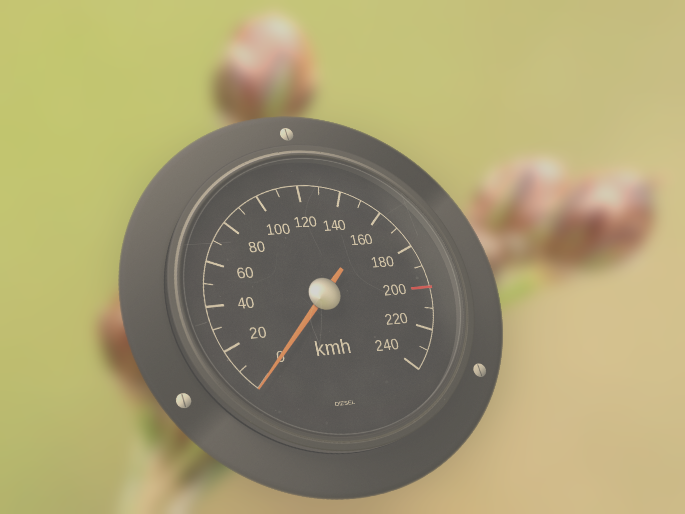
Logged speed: 0 km/h
